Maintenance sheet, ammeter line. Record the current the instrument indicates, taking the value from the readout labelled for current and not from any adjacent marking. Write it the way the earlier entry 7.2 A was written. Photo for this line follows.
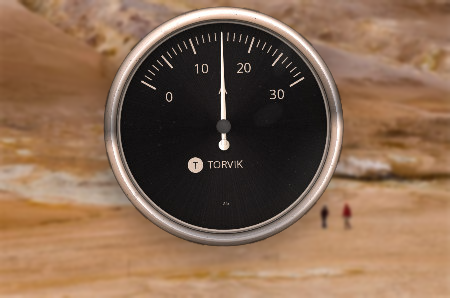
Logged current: 15 A
